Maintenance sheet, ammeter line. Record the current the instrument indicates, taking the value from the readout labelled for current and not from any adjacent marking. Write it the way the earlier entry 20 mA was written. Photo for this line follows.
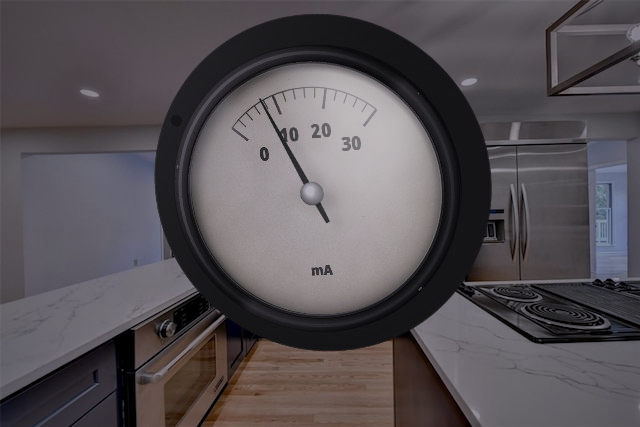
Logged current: 8 mA
